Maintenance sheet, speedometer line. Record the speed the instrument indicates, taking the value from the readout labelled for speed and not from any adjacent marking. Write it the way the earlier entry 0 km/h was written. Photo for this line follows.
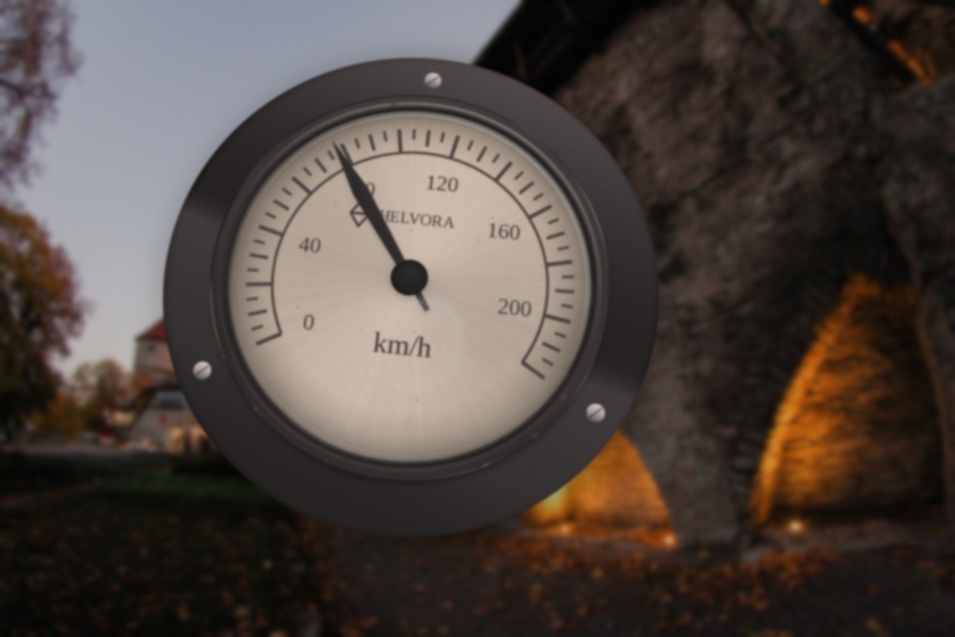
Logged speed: 77.5 km/h
